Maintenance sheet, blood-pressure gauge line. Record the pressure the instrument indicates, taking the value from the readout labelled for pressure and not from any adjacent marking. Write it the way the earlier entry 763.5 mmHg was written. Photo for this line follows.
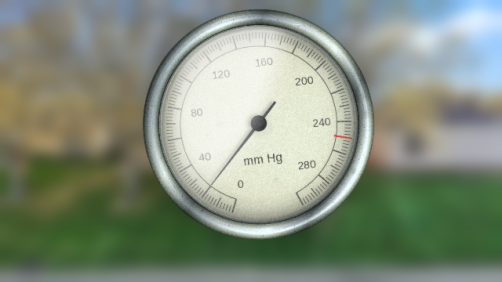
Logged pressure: 20 mmHg
